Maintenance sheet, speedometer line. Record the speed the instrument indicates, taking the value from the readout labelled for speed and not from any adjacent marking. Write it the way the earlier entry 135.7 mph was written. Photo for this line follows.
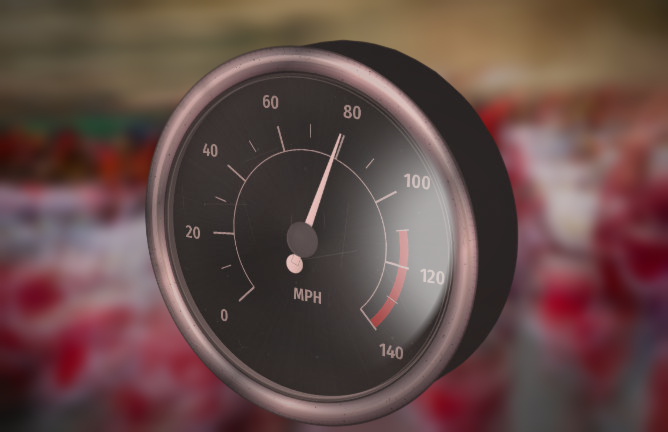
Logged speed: 80 mph
